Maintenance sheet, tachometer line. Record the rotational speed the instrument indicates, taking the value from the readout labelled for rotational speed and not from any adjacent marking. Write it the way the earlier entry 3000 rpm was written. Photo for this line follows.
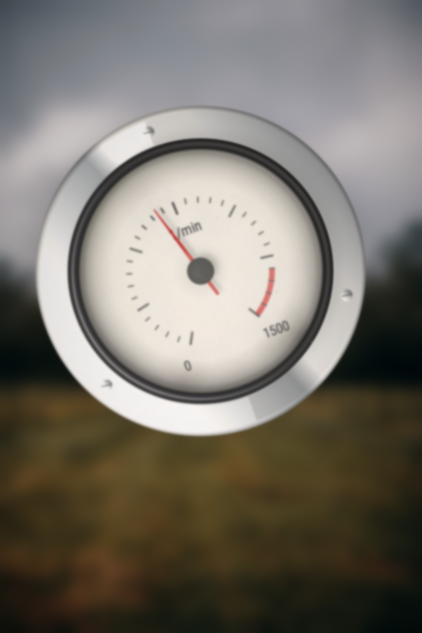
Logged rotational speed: 675 rpm
